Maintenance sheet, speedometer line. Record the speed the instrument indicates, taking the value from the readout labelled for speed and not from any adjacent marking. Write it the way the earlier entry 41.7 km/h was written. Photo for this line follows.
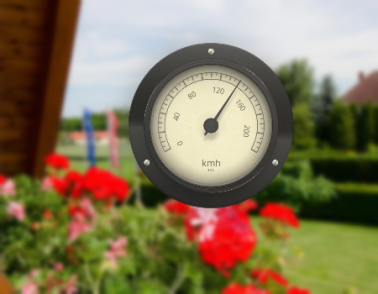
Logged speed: 140 km/h
